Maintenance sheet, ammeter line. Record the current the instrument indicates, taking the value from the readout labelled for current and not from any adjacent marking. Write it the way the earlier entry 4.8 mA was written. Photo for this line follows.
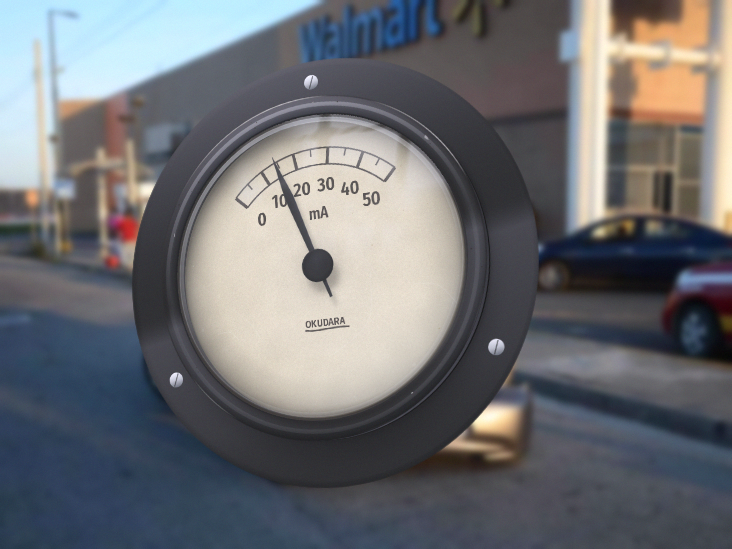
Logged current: 15 mA
